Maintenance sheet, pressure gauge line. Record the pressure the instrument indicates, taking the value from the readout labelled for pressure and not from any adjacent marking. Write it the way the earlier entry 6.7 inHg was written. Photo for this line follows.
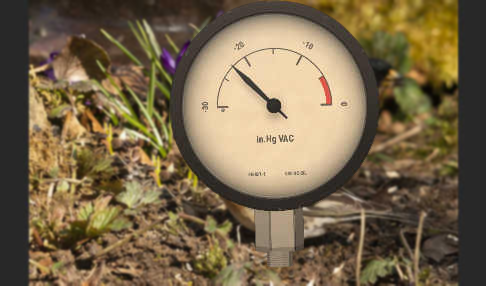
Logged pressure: -22.5 inHg
